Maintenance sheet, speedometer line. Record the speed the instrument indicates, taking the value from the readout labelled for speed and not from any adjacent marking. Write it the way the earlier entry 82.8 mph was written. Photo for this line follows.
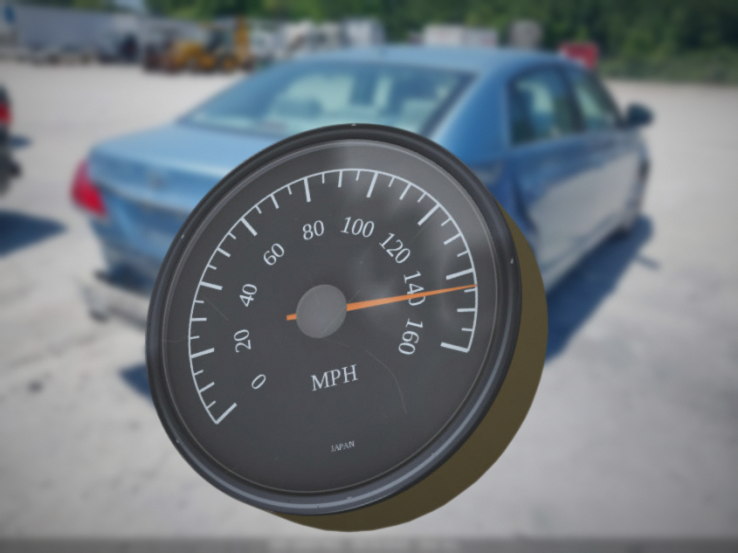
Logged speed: 145 mph
